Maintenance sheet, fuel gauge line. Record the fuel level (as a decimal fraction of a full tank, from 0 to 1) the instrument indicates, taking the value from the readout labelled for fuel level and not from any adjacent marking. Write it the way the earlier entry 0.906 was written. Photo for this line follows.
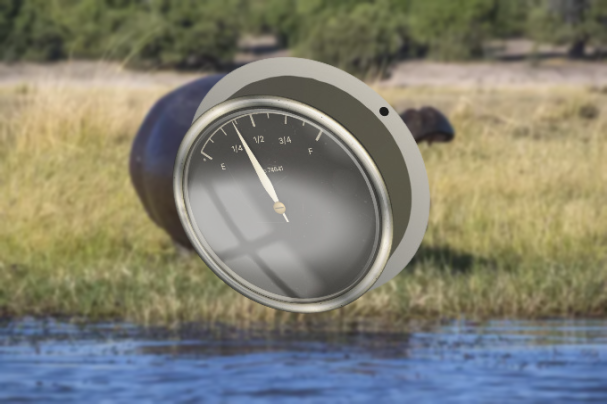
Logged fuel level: 0.375
